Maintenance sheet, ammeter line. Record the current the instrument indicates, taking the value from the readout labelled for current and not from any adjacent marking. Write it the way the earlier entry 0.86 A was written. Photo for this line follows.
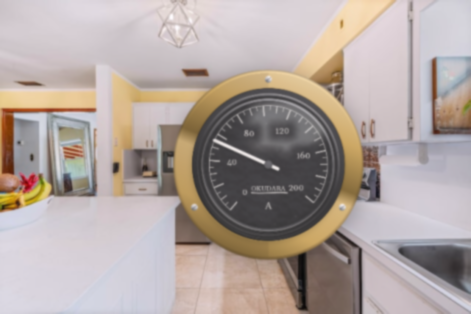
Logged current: 55 A
